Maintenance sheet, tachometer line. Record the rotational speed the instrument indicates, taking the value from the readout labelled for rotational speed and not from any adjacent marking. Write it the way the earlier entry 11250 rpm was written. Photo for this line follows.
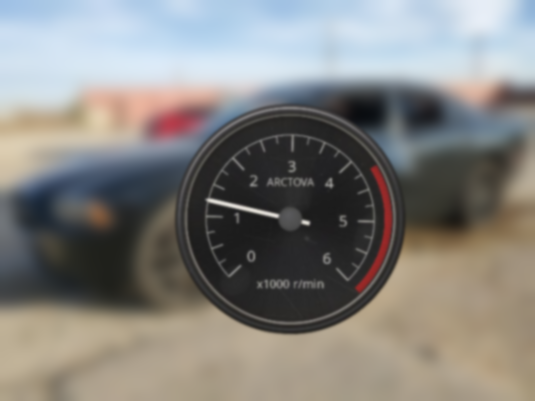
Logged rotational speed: 1250 rpm
